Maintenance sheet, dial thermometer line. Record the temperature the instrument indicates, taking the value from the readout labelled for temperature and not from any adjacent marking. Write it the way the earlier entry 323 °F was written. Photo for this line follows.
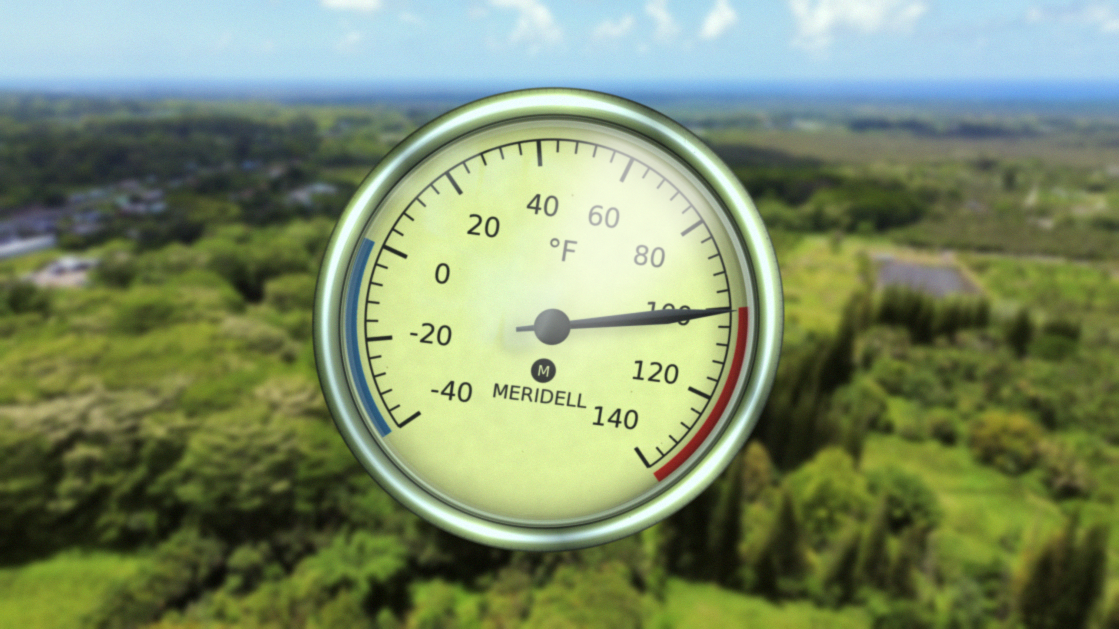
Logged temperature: 100 °F
